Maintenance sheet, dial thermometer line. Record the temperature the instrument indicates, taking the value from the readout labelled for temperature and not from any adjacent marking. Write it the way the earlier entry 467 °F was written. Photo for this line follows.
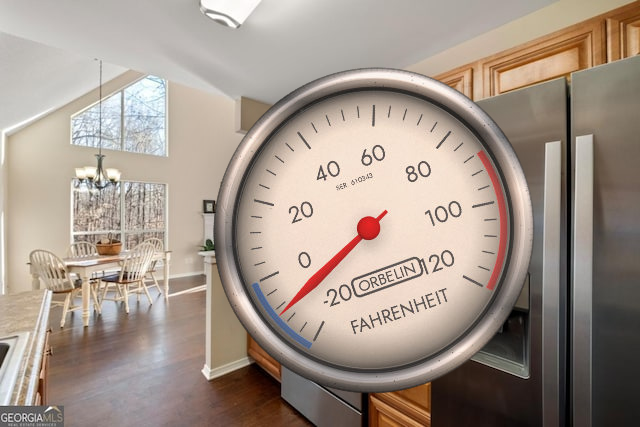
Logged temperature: -10 °F
